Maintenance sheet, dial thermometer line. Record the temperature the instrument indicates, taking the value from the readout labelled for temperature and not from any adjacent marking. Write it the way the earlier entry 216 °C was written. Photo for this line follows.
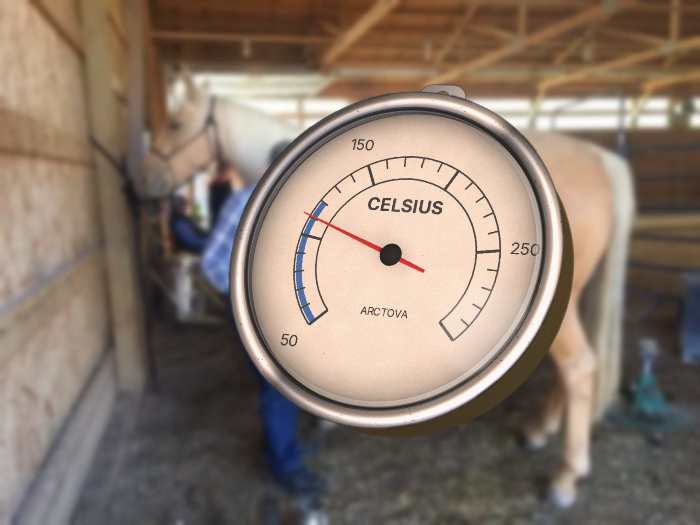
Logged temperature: 110 °C
